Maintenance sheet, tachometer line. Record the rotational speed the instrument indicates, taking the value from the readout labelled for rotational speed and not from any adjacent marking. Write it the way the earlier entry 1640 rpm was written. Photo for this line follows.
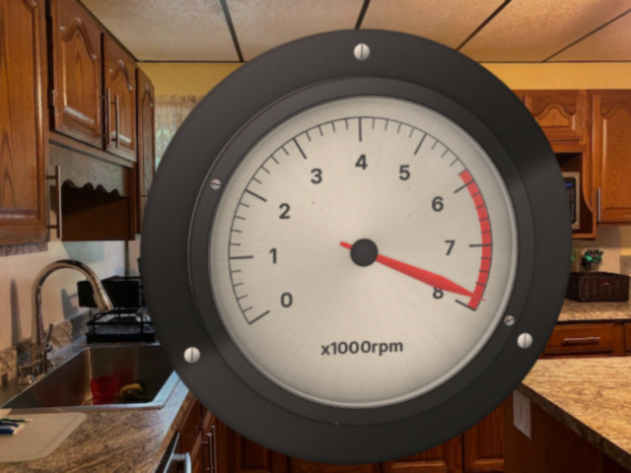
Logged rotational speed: 7800 rpm
